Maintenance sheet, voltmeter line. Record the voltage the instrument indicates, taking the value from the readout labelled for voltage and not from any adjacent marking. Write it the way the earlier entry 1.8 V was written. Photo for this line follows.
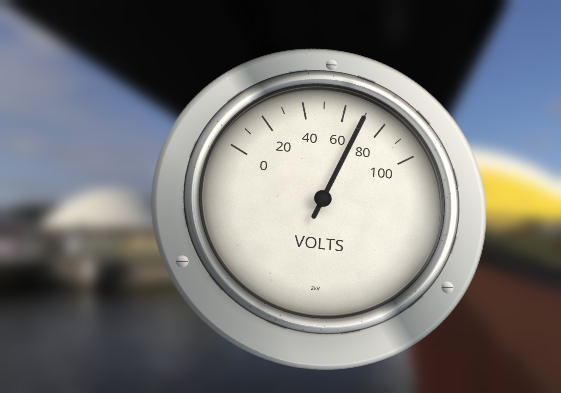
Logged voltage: 70 V
